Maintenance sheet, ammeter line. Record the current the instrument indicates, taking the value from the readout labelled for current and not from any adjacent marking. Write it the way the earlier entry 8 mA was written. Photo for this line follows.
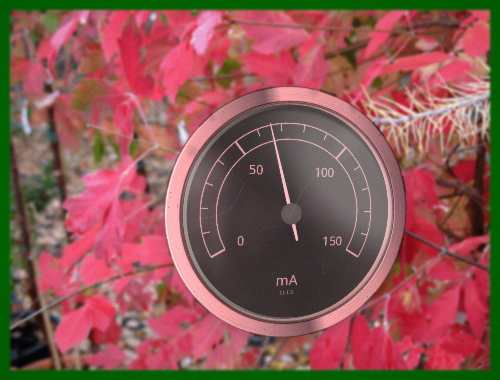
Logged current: 65 mA
